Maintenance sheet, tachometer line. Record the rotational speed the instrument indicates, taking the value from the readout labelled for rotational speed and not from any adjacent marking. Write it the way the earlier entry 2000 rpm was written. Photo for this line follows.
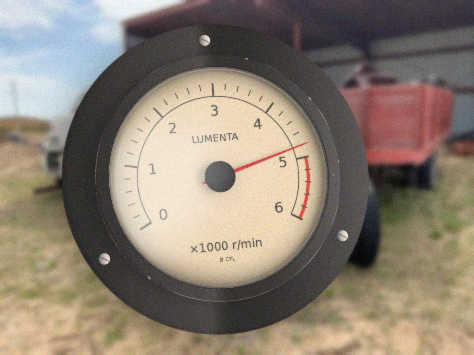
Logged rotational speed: 4800 rpm
